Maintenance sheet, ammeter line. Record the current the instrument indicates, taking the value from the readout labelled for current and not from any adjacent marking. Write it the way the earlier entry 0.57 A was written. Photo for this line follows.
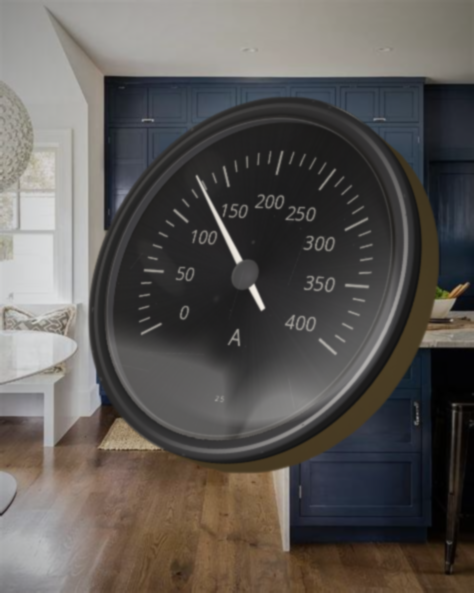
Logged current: 130 A
